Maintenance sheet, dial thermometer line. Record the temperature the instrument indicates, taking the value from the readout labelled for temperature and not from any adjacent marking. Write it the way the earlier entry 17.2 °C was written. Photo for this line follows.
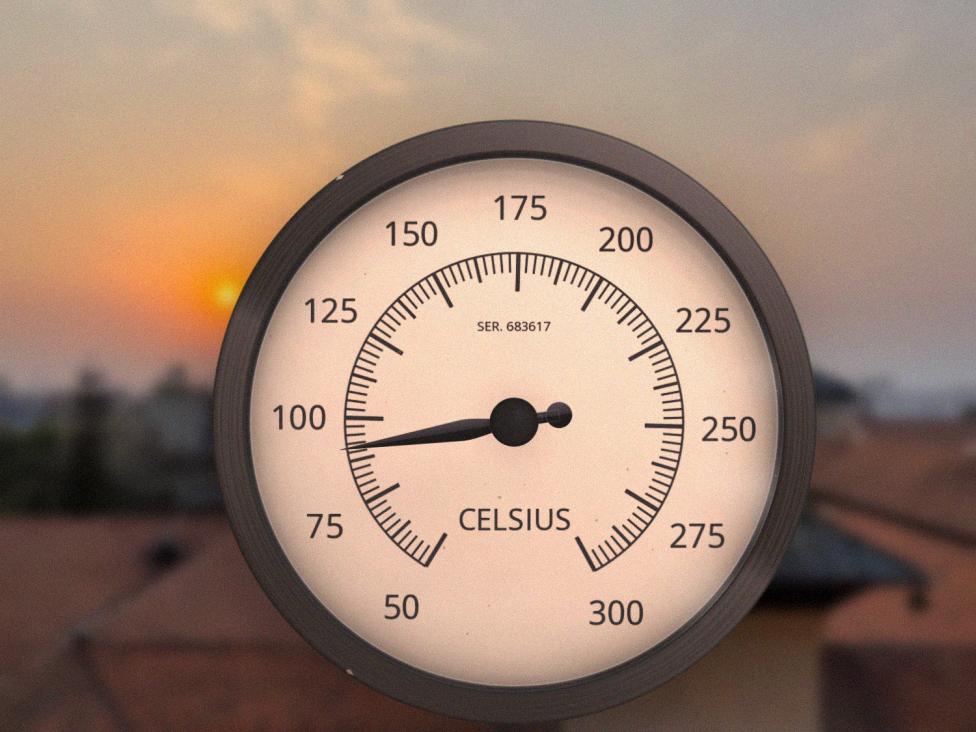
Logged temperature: 91.25 °C
